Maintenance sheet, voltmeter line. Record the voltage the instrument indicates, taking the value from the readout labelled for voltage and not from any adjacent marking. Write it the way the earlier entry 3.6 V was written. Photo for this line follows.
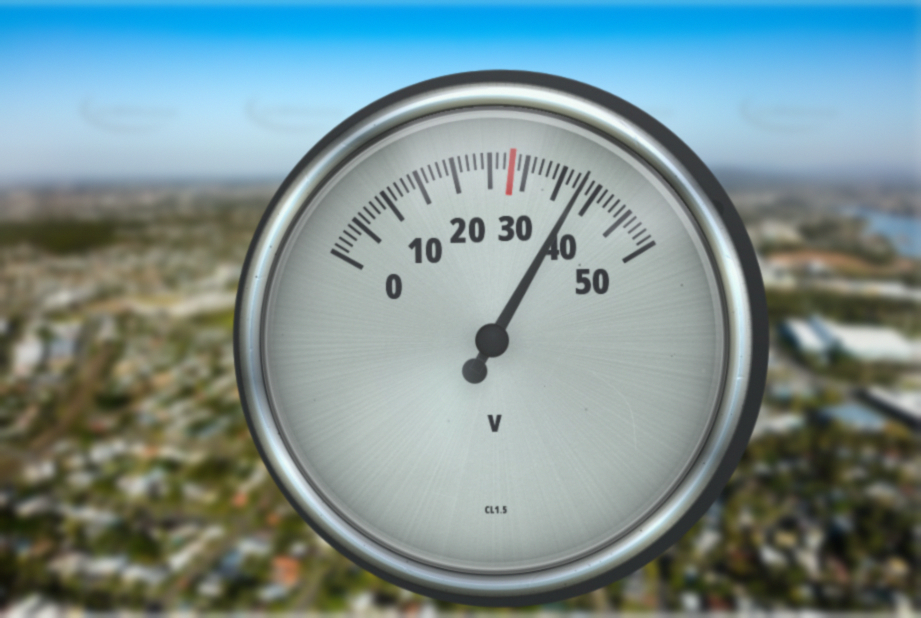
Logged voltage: 38 V
